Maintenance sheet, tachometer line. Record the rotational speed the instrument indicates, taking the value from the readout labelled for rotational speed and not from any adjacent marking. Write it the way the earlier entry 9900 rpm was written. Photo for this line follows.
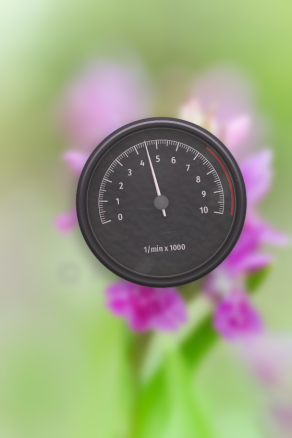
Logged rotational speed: 4500 rpm
